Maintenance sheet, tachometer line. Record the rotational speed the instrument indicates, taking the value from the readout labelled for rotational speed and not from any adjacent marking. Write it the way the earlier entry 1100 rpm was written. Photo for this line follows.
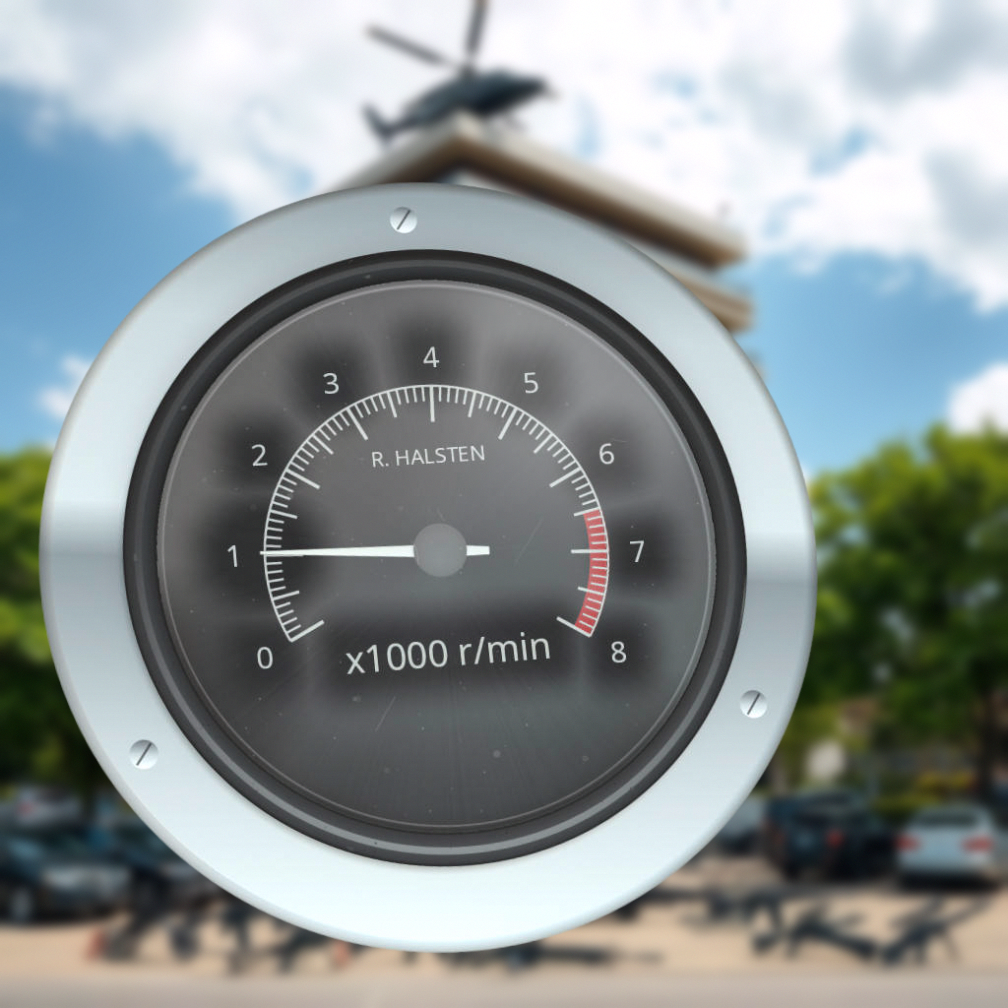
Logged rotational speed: 1000 rpm
